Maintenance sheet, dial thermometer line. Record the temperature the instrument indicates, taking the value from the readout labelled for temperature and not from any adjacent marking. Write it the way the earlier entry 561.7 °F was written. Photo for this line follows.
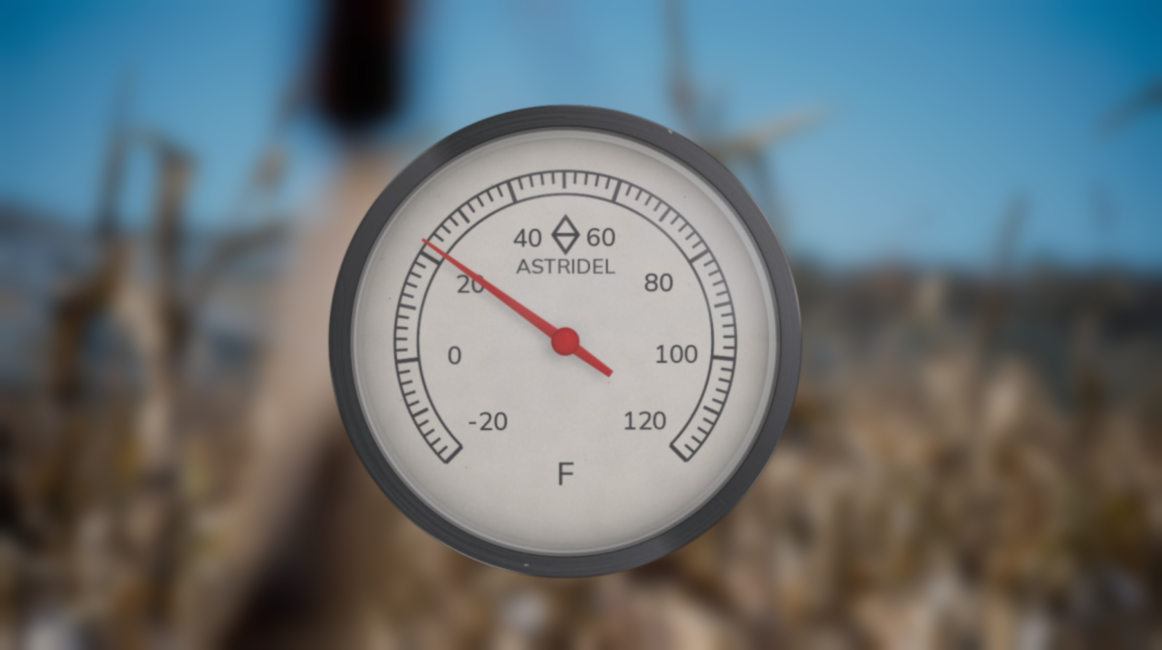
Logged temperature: 22 °F
